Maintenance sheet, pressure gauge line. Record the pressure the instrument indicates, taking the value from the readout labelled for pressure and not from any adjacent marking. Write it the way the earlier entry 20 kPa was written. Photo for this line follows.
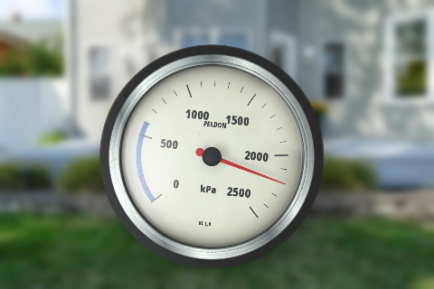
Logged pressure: 2200 kPa
